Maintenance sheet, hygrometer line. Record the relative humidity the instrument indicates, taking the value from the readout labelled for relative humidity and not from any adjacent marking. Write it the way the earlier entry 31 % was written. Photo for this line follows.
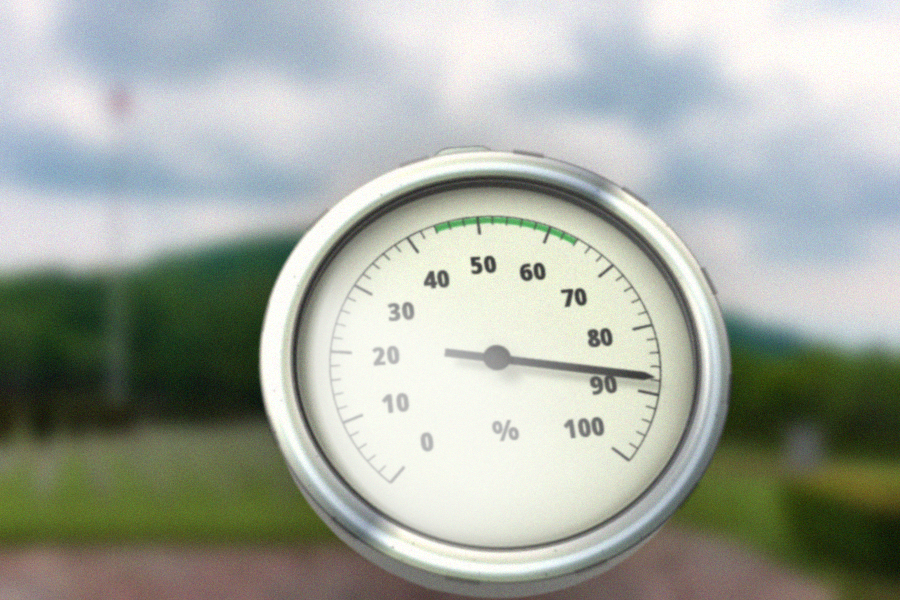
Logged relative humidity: 88 %
